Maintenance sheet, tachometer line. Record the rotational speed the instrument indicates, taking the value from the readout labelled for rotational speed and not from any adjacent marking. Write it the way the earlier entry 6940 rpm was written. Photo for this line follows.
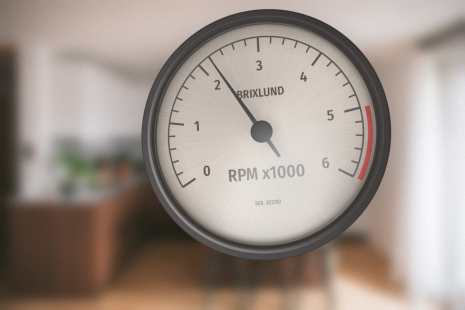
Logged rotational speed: 2200 rpm
